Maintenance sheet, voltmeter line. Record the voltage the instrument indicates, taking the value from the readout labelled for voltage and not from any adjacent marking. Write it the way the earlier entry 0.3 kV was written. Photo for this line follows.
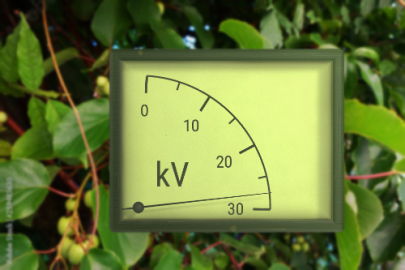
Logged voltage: 27.5 kV
